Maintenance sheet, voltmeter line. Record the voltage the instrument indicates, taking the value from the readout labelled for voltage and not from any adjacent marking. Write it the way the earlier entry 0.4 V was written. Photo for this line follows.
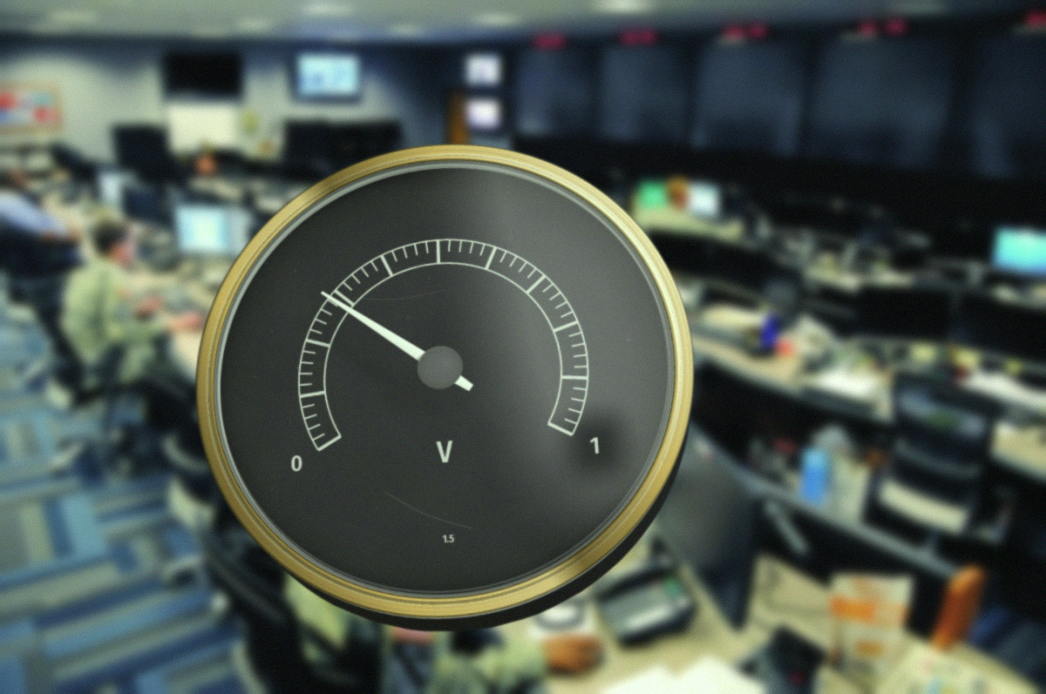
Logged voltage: 0.28 V
